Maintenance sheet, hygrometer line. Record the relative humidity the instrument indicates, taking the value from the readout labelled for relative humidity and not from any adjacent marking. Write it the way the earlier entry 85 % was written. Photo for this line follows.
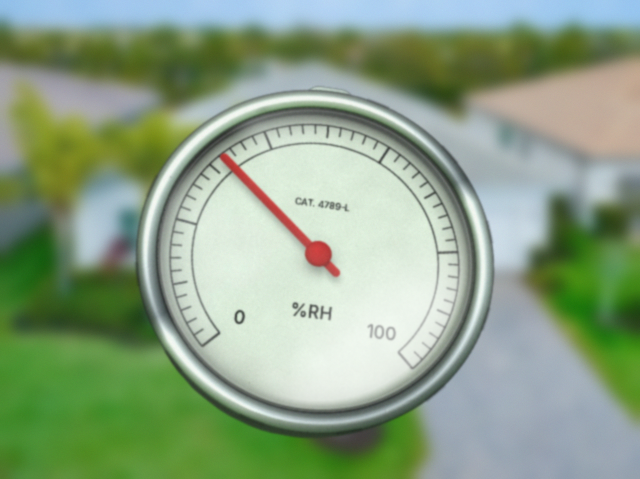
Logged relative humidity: 32 %
